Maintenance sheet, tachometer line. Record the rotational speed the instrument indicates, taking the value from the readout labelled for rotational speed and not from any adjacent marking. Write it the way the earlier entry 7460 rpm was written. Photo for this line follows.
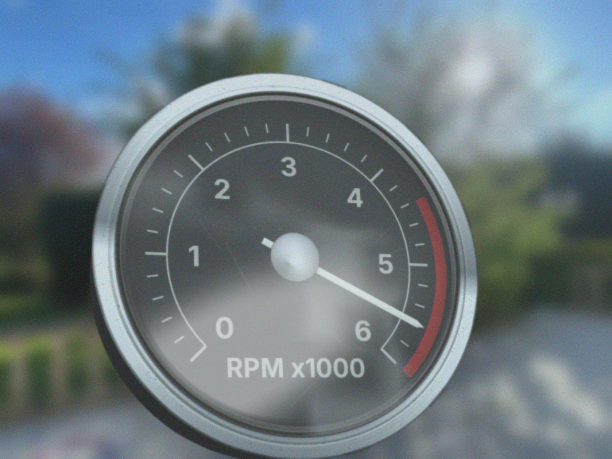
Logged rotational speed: 5600 rpm
